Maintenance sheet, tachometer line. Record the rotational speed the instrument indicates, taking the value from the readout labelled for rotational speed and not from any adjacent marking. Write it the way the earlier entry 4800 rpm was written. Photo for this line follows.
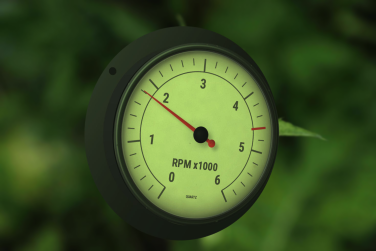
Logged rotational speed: 1800 rpm
